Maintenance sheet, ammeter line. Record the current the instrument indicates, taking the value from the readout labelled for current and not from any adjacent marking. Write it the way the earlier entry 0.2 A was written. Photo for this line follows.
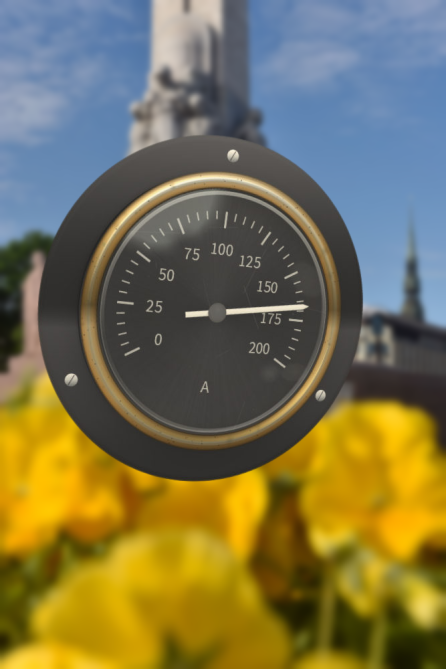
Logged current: 167.5 A
